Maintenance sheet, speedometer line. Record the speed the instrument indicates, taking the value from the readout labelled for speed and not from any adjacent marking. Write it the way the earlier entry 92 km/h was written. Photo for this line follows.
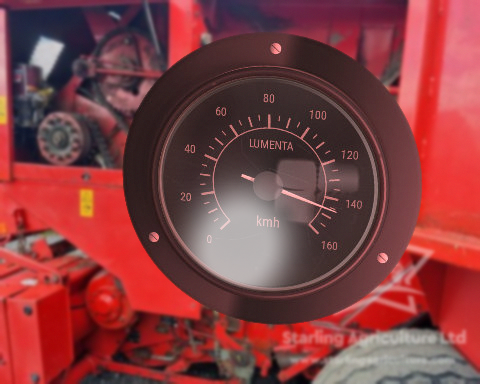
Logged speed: 145 km/h
